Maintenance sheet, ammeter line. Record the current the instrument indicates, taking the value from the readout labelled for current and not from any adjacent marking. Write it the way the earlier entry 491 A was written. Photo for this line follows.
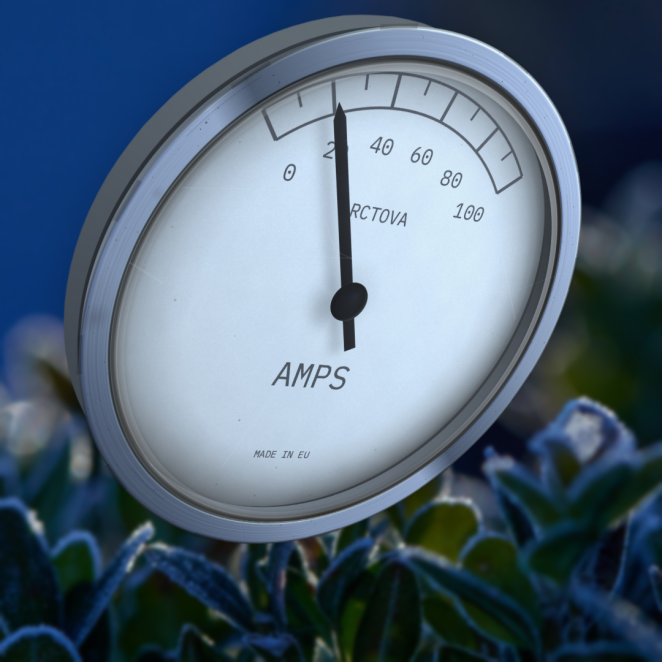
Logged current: 20 A
